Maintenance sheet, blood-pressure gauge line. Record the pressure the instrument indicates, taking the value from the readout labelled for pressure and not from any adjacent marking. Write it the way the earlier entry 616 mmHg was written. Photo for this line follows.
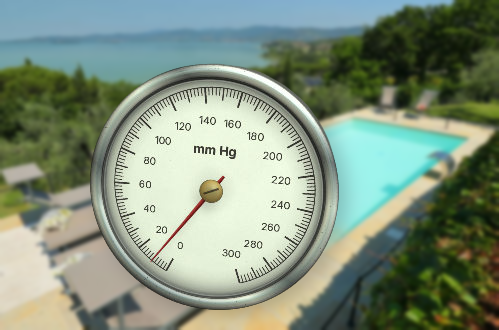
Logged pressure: 10 mmHg
